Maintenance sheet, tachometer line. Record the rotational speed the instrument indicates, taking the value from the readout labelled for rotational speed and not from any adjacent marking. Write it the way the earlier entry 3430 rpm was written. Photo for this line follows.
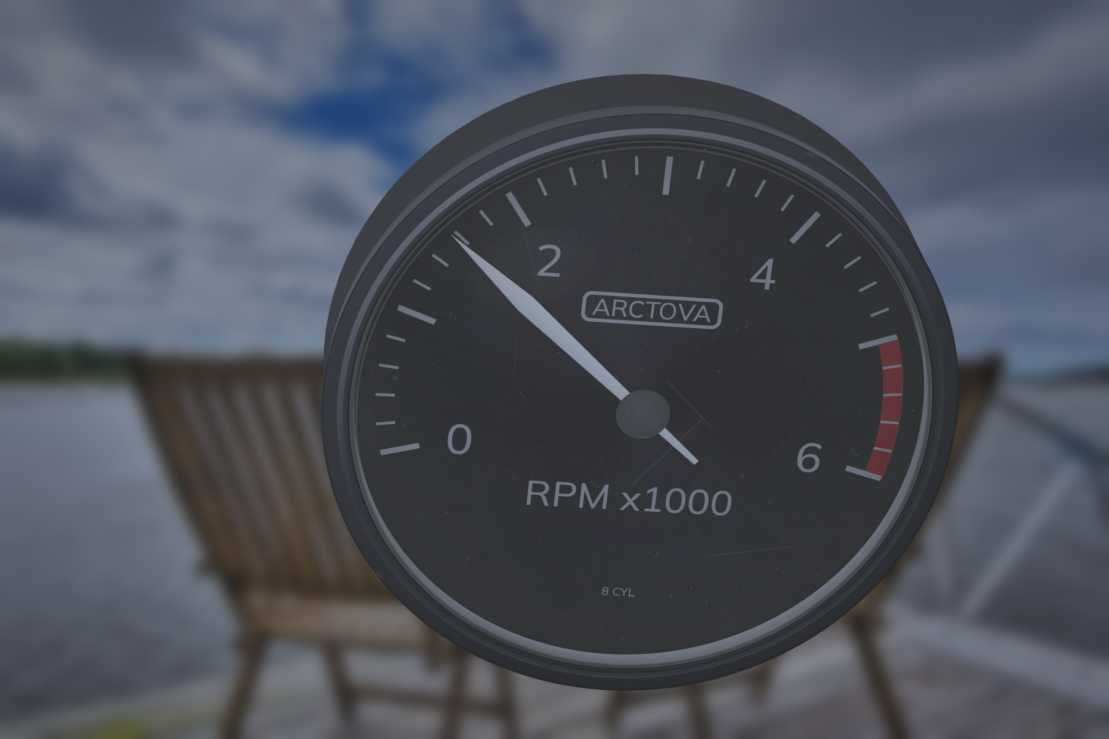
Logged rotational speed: 1600 rpm
